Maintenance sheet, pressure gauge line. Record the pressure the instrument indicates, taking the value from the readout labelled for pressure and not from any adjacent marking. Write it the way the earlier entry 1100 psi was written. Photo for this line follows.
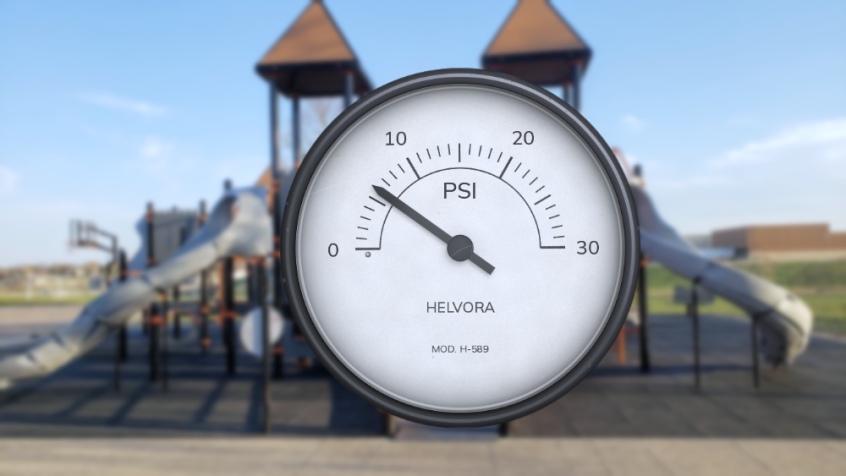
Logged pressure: 6 psi
